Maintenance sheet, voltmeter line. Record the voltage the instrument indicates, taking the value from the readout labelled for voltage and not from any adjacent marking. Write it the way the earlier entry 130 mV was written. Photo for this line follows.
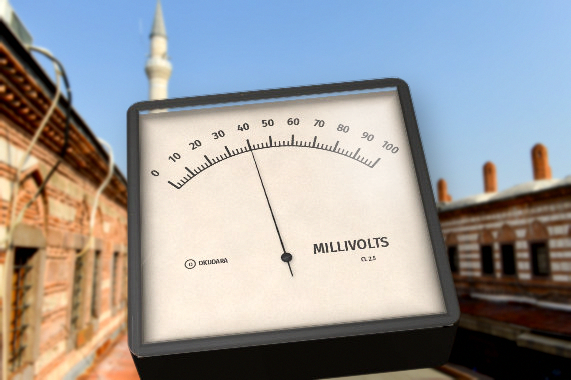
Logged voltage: 40 mV
